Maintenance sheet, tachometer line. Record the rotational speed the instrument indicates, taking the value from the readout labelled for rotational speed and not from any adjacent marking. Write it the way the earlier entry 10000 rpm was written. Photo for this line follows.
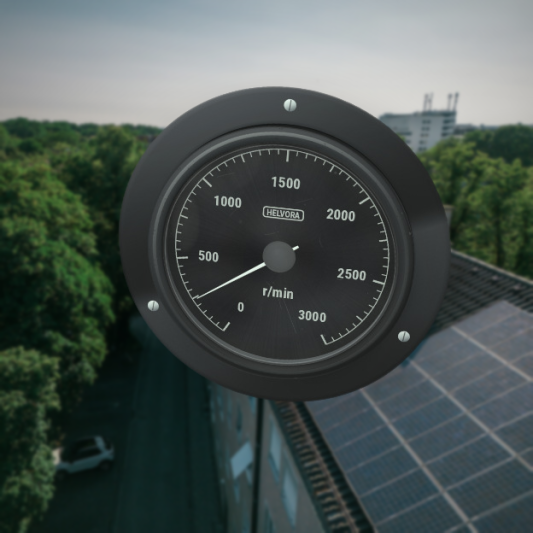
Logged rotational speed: 250 rpm
